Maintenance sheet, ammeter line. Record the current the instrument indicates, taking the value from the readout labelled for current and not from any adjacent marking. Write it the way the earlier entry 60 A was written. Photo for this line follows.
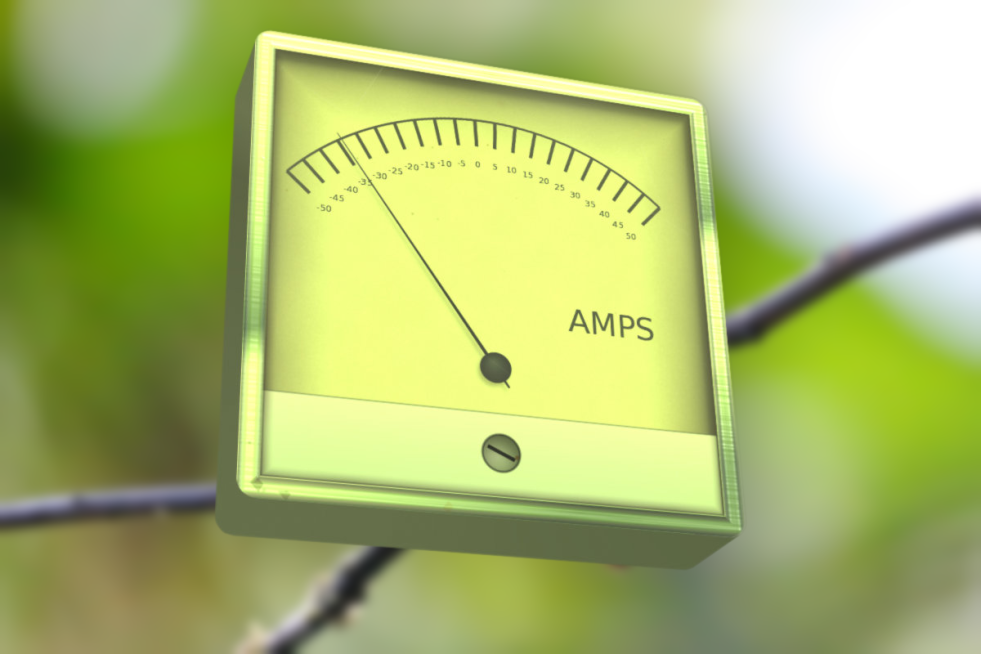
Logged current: -35 A
